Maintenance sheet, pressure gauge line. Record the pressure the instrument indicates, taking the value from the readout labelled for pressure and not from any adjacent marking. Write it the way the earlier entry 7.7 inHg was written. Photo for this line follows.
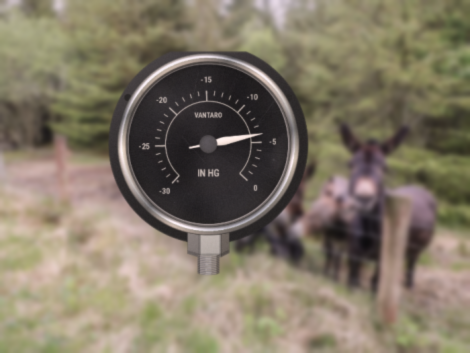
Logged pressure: -6 inHg
